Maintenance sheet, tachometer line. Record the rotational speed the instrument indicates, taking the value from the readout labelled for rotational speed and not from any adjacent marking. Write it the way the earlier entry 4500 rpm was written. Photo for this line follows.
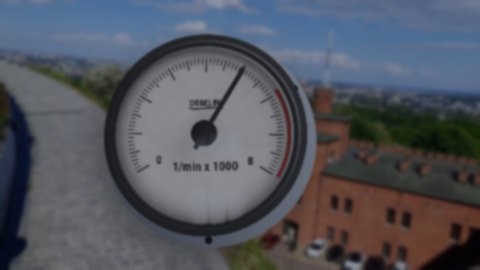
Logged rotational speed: 5000 rpm
